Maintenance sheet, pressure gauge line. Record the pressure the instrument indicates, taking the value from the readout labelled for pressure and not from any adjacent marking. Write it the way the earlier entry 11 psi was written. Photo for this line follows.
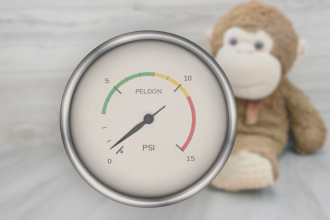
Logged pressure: 0.5 psi
